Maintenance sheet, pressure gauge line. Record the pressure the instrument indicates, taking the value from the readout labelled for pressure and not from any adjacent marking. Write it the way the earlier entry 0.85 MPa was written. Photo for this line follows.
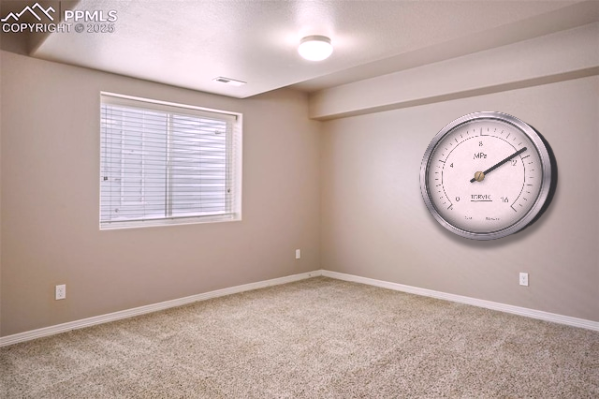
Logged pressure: 11.5 MPa
